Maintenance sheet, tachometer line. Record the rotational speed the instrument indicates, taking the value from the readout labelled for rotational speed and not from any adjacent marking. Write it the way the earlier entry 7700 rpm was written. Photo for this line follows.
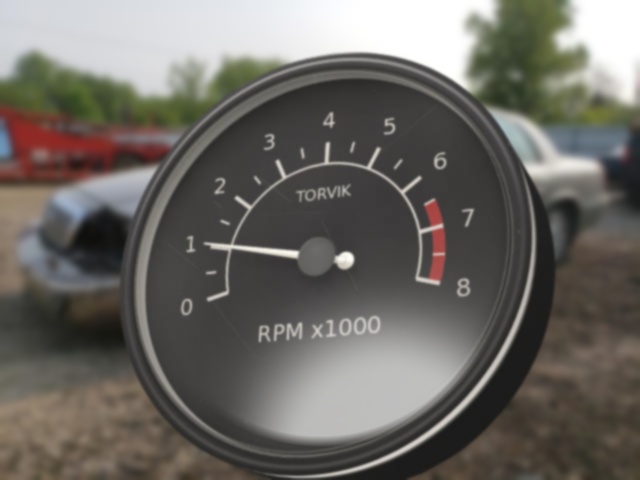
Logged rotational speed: 1000 rpm
